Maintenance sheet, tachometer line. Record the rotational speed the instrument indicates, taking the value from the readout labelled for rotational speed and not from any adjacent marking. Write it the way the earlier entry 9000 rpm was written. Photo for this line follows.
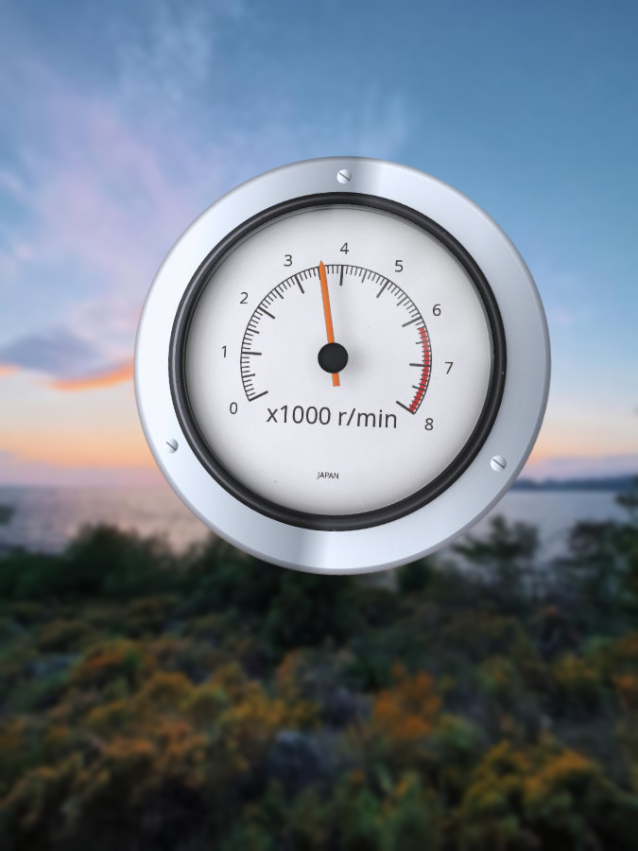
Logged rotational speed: 3600 rpm
